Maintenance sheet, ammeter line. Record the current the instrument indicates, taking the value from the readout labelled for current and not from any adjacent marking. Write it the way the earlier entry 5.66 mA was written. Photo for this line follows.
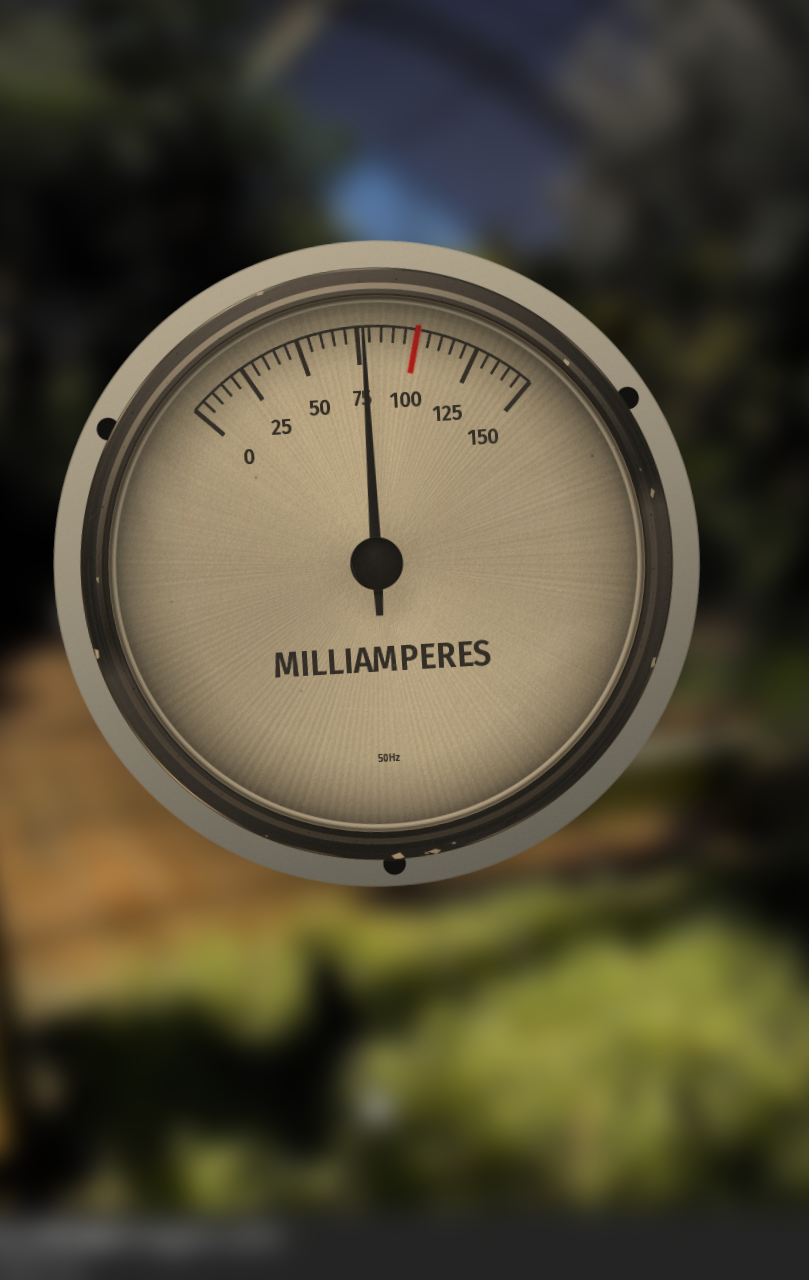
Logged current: 77.5 mA
